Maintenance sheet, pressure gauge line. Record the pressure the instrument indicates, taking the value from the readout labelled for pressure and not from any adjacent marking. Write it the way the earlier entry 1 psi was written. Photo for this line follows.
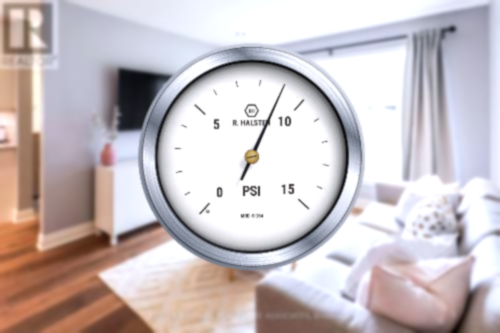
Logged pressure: 9 psi
